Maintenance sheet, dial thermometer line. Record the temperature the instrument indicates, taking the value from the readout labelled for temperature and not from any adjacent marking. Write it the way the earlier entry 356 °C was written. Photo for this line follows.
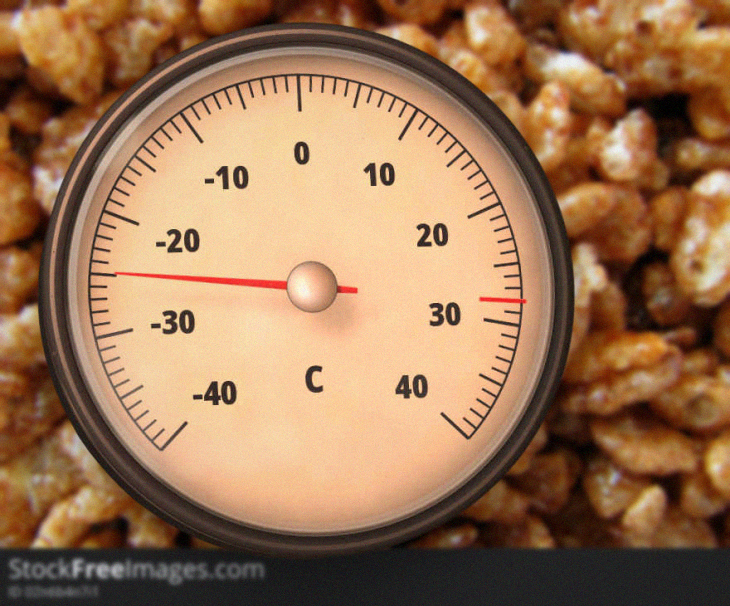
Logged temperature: -25 °C
